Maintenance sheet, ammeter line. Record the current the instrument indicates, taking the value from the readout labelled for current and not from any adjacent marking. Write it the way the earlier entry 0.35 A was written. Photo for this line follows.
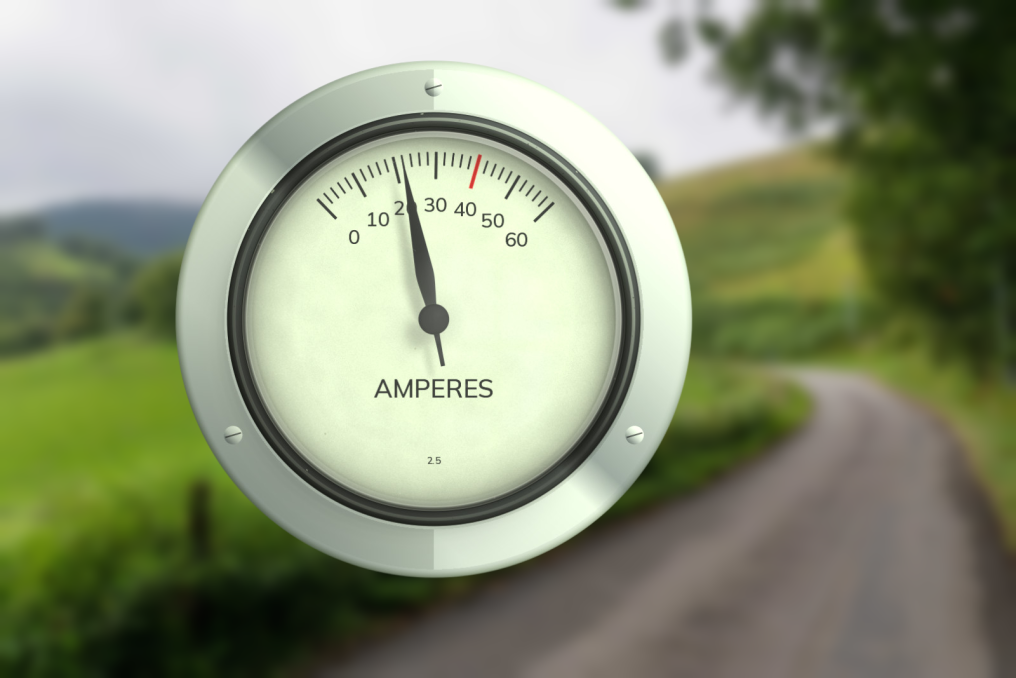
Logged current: 22 A
